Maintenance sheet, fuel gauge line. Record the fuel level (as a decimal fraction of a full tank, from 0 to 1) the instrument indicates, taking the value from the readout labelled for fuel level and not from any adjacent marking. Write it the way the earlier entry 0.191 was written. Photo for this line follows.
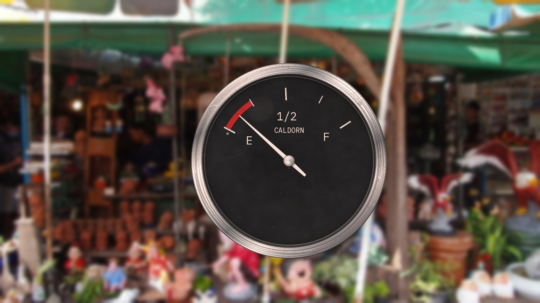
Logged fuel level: 0.125
